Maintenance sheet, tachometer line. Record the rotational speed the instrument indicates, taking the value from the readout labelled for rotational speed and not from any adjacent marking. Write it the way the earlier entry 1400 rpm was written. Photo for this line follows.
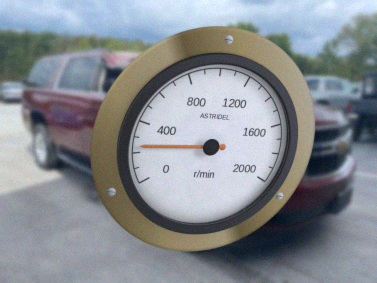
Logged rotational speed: 250 rpm
